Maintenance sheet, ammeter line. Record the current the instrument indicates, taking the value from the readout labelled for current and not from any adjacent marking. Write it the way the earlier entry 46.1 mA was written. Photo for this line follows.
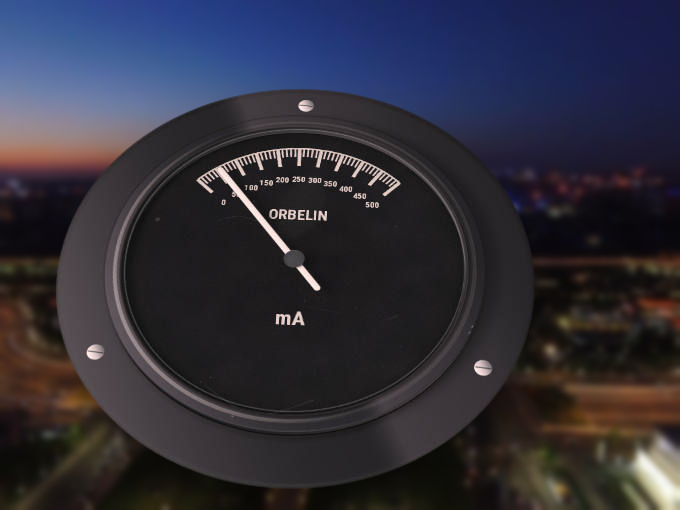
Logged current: 50 mA
